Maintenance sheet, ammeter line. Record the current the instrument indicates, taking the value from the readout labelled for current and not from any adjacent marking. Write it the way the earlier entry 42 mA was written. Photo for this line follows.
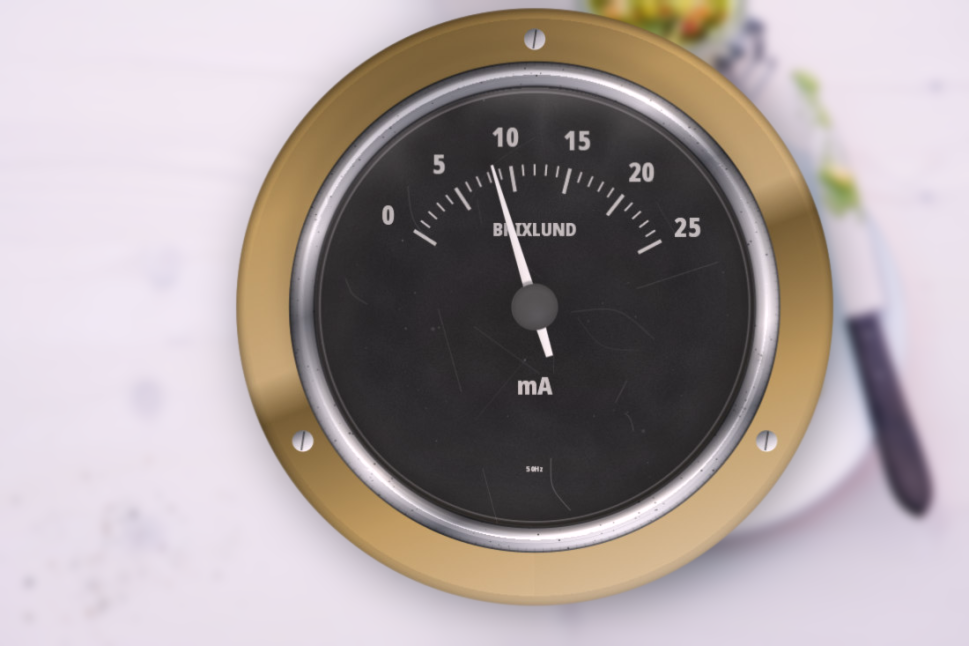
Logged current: 8.5 mA
